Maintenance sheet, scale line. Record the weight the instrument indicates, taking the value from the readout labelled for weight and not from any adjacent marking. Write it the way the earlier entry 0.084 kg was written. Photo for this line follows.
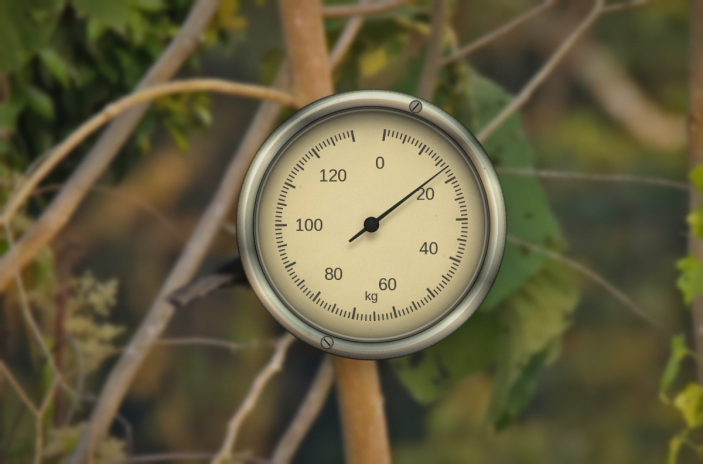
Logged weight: 17 kg
